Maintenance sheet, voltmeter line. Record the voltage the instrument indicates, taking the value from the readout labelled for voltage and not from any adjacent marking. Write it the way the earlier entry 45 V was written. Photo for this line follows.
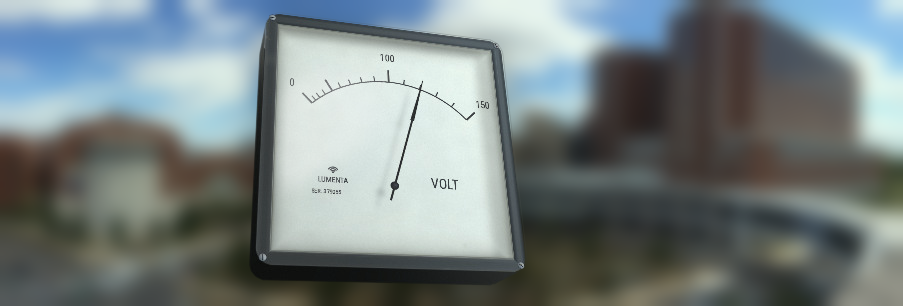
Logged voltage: 120 V
